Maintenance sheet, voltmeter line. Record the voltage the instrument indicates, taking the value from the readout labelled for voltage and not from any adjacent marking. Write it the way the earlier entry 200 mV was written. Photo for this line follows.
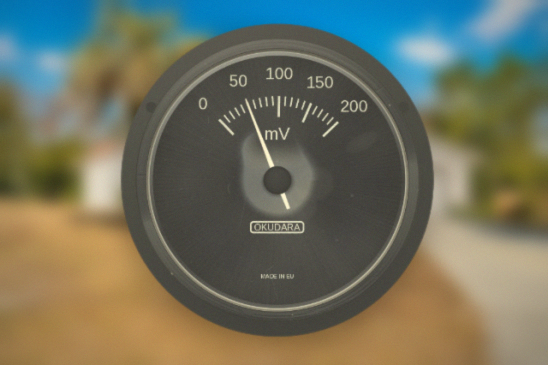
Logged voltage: 50 mV
